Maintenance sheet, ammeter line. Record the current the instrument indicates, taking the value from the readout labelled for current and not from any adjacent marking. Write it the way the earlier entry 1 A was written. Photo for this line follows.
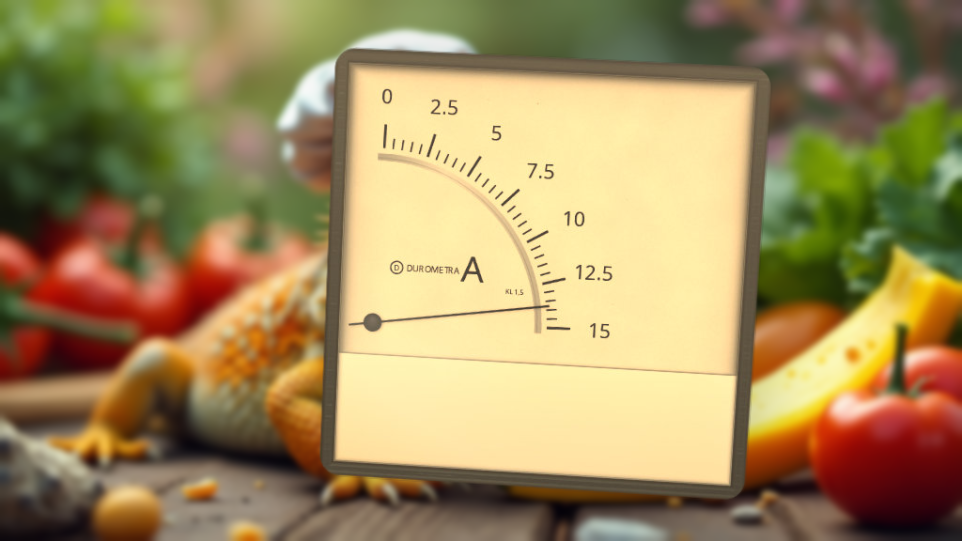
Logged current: 13.75 A
